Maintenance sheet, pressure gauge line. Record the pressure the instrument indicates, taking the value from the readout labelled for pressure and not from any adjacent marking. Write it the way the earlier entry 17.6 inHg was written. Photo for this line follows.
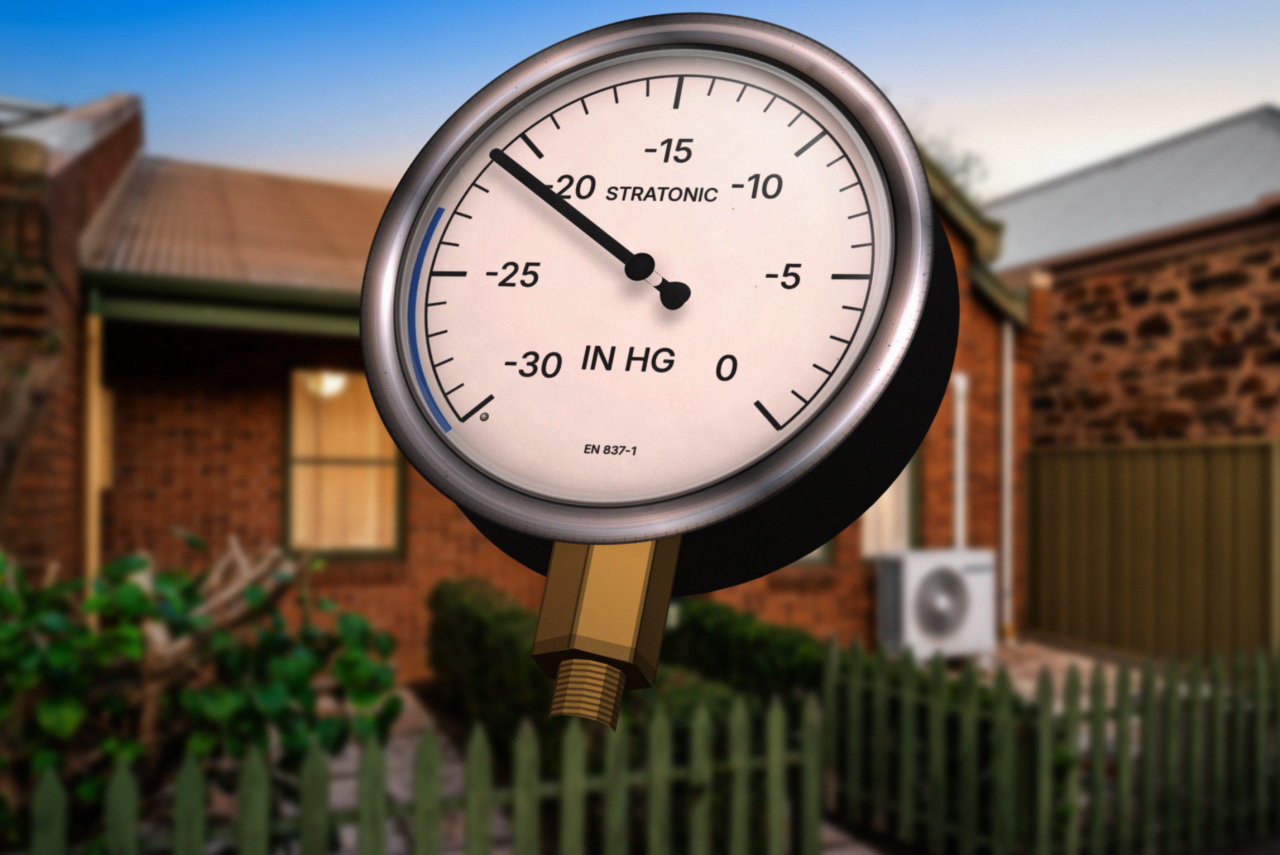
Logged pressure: -21 inHg
